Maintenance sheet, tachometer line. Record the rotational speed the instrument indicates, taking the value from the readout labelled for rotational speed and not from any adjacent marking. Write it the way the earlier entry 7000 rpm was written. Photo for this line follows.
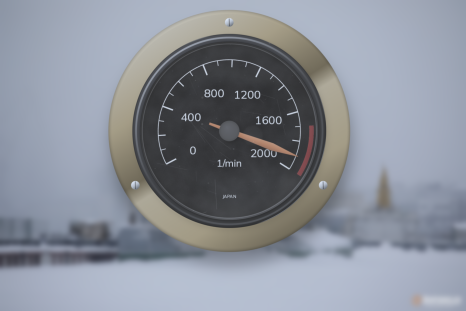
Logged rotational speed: 1900 rpm
